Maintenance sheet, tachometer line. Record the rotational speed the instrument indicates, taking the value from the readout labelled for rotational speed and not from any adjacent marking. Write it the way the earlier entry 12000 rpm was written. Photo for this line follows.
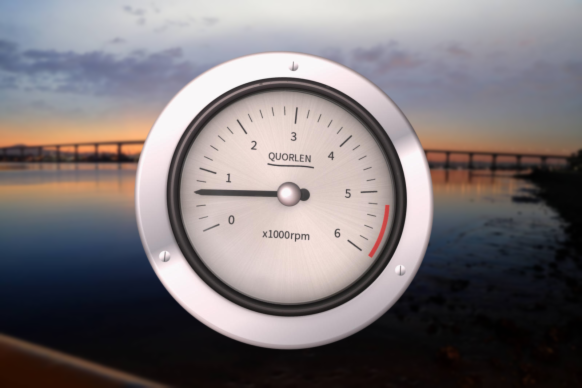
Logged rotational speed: 600 rpm
